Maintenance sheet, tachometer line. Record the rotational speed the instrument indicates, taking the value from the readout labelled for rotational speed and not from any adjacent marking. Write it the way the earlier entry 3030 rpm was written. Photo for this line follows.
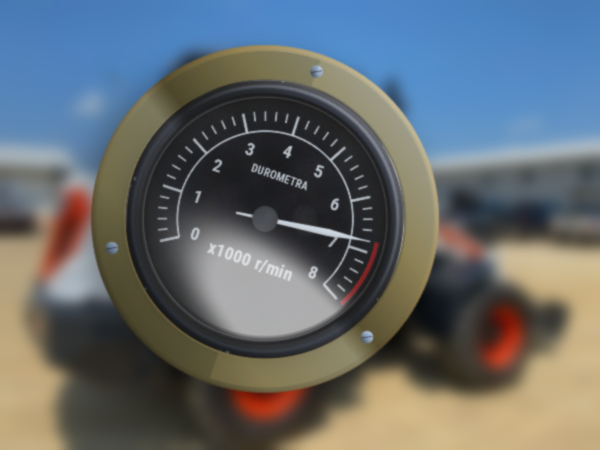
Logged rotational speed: 6800 rpm
